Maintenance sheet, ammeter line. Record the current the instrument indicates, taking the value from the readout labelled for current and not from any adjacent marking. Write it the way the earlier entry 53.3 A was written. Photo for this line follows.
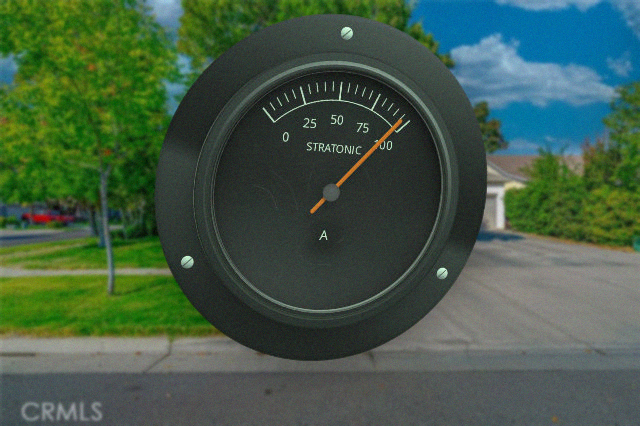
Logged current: 95 A
